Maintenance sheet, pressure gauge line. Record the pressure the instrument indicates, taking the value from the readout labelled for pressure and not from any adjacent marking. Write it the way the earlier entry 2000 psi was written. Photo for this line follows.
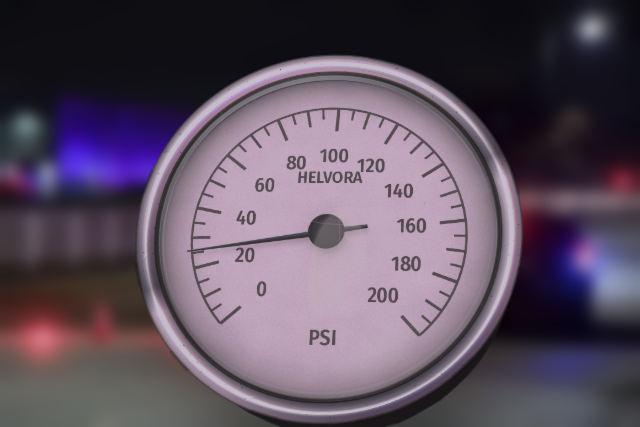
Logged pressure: 25 psi
